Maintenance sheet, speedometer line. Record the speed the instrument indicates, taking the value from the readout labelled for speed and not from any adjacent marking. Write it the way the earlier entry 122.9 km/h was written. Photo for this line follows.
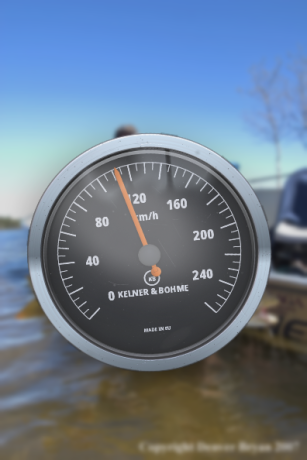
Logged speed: 112.5 km/h
